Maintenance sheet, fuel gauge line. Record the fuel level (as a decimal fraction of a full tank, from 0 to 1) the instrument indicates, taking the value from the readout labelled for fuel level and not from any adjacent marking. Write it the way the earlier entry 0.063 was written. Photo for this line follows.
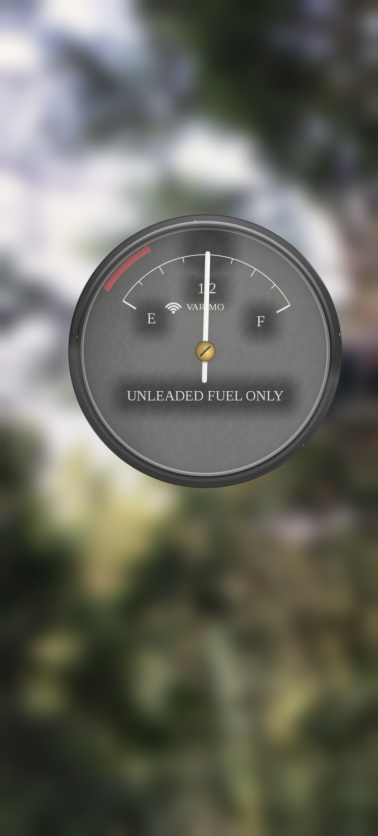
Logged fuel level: 0.5
